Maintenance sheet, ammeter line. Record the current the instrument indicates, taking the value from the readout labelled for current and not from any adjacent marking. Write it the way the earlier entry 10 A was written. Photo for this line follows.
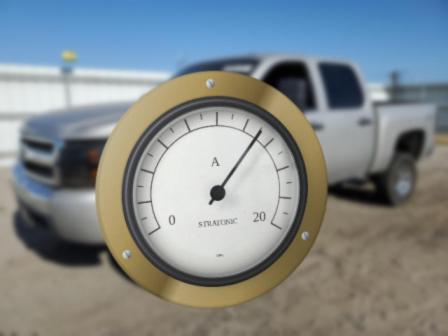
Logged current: 13 A
